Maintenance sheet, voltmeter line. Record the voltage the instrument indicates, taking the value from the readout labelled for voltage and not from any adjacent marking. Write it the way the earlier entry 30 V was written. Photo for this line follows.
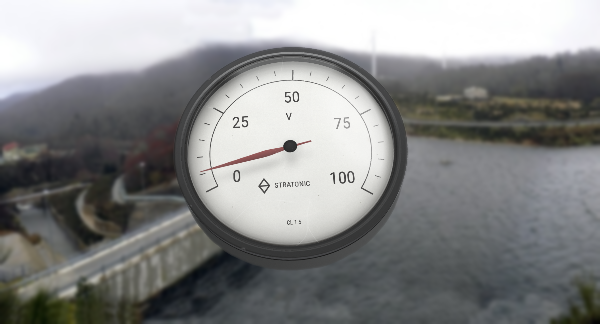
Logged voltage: 5 V
